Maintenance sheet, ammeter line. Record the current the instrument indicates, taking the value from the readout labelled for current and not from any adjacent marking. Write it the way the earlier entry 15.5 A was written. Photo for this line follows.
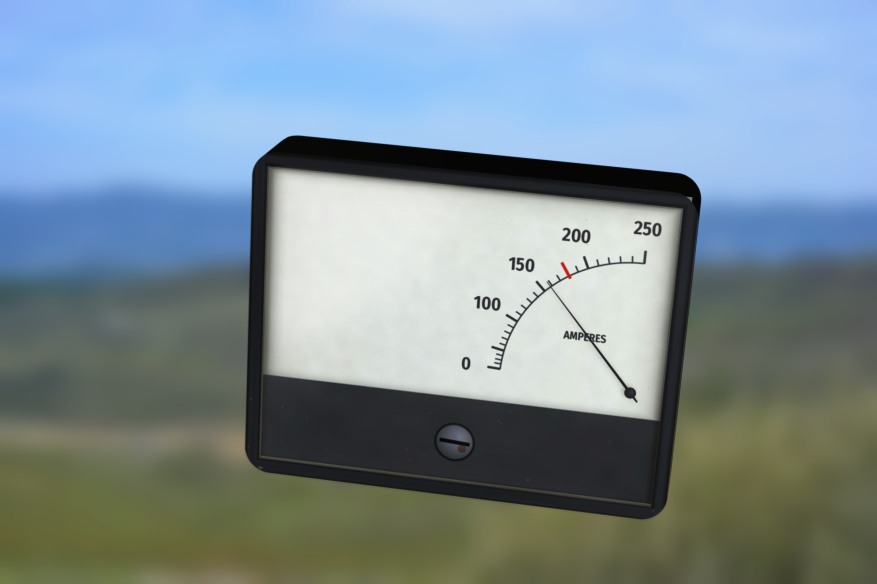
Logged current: 160 A
